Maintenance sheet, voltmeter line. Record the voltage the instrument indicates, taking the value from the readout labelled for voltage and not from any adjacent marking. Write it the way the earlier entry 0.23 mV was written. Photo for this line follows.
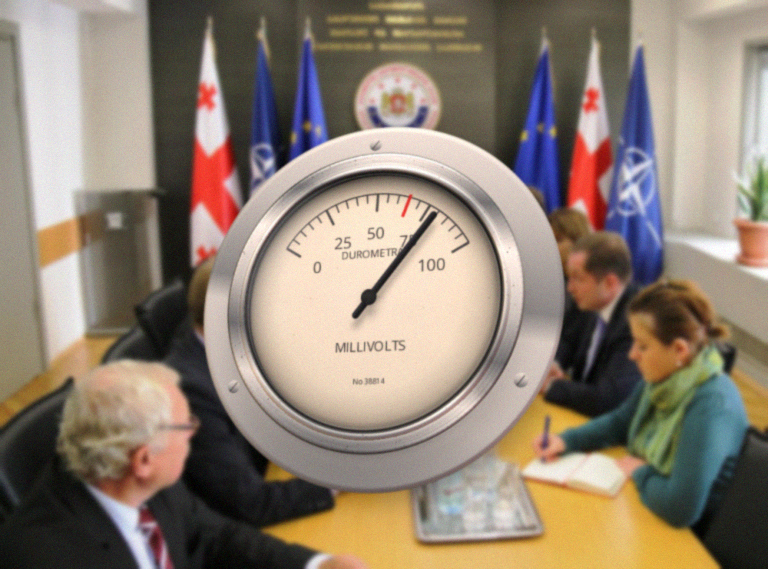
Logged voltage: 80 mV
